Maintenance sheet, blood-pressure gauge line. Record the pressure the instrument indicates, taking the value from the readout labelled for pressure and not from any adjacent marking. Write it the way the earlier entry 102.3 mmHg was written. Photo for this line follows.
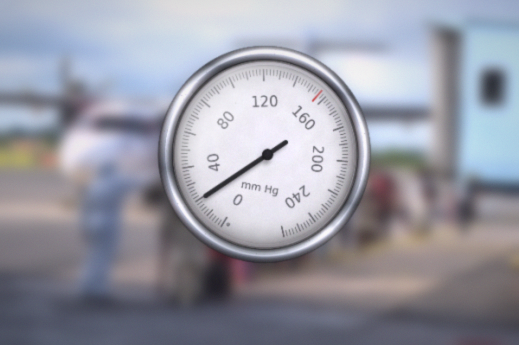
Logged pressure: 20 mmHg
